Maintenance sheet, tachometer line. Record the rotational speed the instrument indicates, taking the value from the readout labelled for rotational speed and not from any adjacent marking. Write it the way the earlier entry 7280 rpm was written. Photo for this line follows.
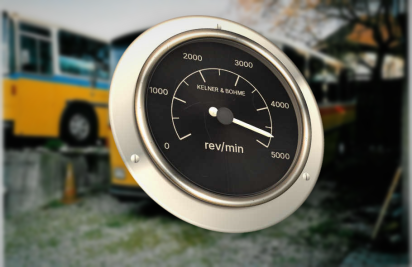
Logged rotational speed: 4750 rpm
